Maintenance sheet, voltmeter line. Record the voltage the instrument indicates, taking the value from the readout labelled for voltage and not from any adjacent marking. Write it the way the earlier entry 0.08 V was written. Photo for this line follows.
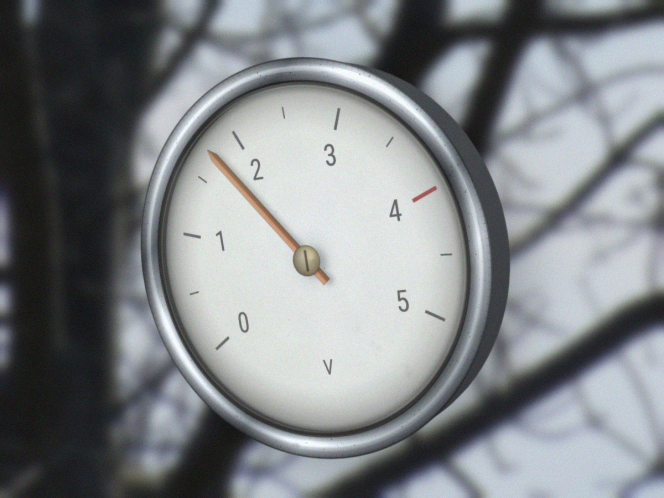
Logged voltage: 1.75 V
